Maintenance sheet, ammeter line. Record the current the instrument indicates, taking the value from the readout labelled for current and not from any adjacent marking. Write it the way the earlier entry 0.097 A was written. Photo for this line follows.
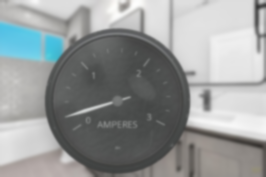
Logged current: 0.2 A
